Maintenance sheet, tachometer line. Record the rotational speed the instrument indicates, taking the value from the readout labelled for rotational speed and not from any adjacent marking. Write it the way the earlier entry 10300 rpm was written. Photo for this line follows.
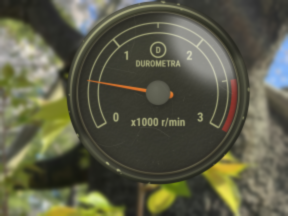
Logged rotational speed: 500 rpm
